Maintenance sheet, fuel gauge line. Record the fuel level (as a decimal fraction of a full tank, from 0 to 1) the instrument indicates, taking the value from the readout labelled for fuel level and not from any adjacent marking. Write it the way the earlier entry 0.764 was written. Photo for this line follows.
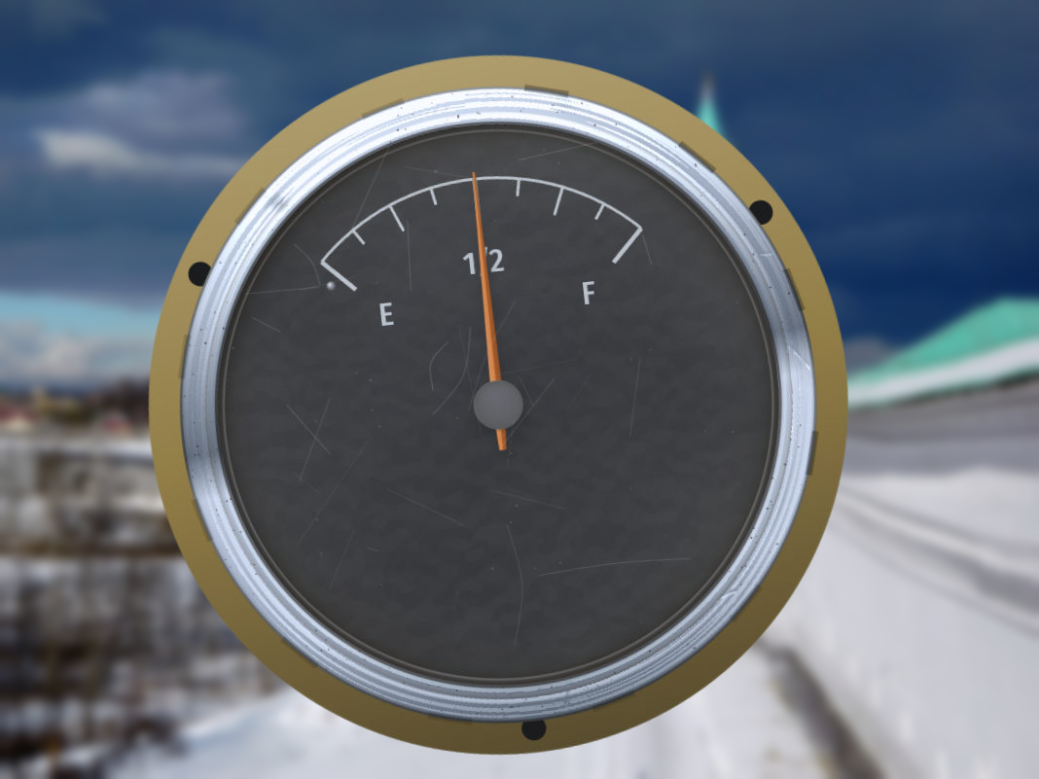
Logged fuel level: 0.5
